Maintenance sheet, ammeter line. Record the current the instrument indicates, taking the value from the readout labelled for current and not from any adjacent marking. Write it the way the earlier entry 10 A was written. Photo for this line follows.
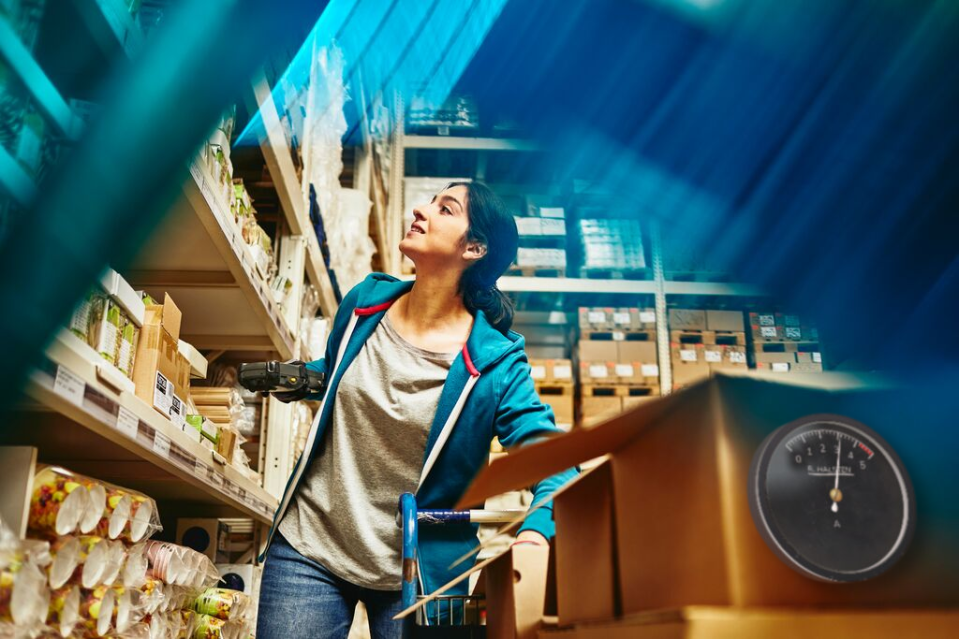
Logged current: 3 A
